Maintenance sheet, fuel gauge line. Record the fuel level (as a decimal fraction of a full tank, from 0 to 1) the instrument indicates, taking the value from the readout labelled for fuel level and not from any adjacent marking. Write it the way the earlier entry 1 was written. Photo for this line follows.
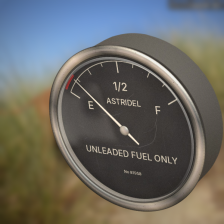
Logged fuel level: 0.125
